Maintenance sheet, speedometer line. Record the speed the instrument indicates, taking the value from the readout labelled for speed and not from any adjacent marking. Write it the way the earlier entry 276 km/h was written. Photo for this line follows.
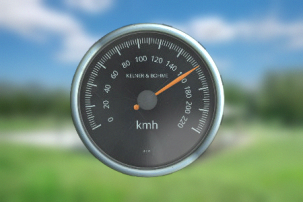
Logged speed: 160 km/h
